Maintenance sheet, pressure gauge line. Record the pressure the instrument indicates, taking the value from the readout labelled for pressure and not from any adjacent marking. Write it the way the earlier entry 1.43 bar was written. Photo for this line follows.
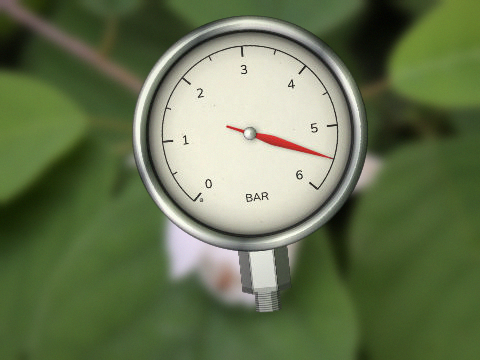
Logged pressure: 5.5 bar
